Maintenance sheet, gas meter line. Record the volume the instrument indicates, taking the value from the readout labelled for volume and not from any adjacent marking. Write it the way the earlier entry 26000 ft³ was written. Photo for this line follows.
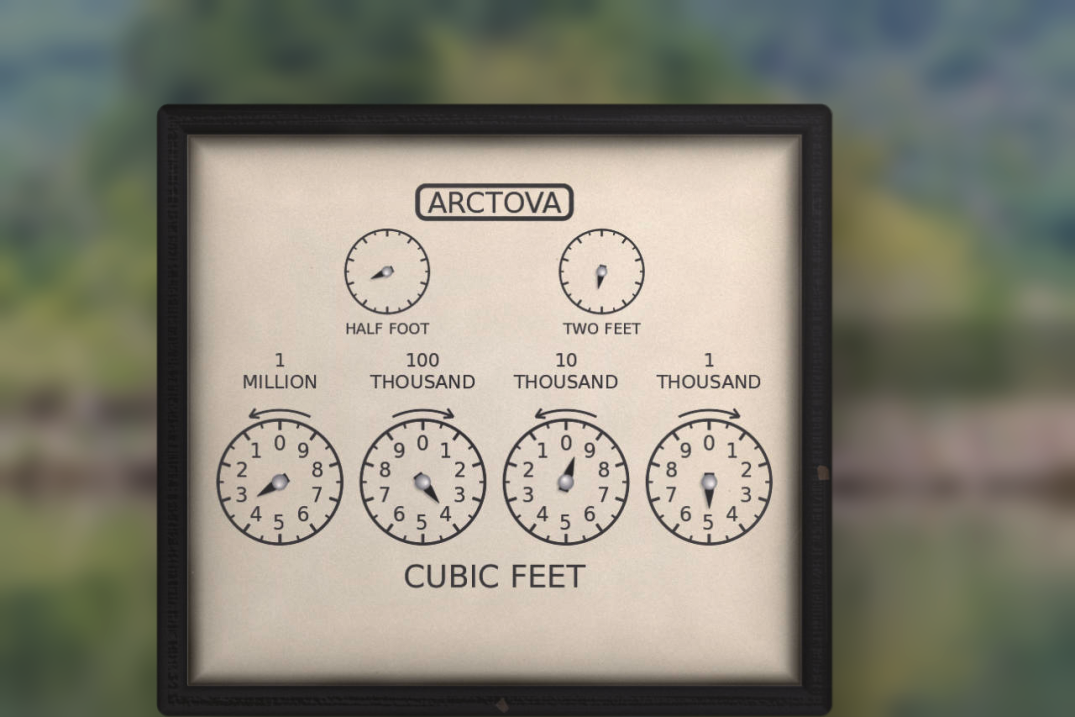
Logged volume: 339500 ft³
